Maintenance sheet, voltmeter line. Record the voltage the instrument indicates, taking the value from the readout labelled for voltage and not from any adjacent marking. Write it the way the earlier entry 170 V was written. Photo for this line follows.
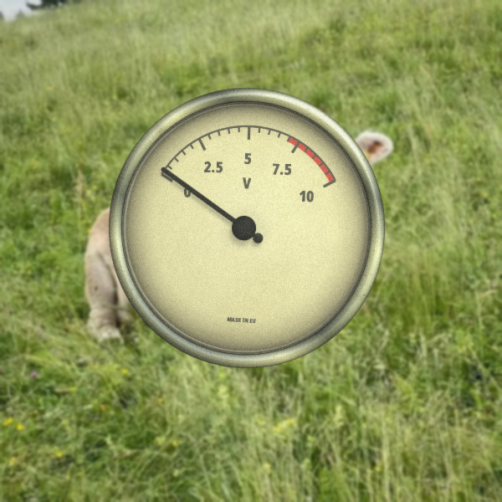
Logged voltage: 0.25 V
